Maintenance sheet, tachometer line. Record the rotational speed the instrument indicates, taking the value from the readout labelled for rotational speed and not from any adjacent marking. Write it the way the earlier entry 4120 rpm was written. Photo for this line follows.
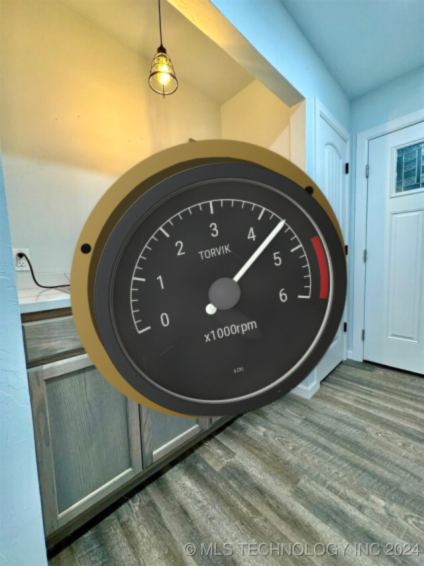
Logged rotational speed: 4400 rpm
